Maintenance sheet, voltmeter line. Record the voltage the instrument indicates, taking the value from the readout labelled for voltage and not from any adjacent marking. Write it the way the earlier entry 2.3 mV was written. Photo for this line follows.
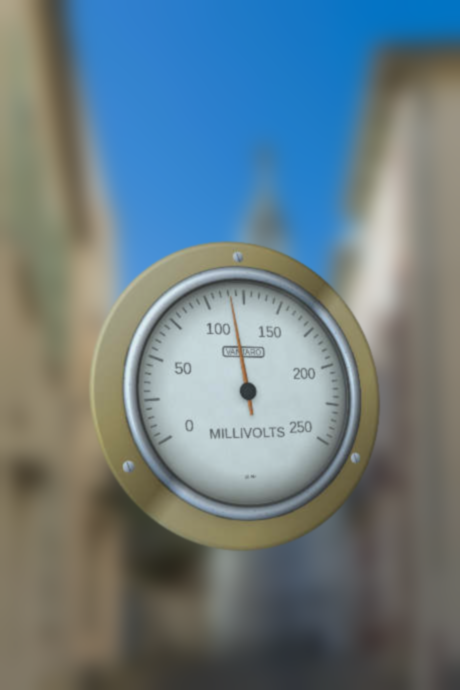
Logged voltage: 115 mV
